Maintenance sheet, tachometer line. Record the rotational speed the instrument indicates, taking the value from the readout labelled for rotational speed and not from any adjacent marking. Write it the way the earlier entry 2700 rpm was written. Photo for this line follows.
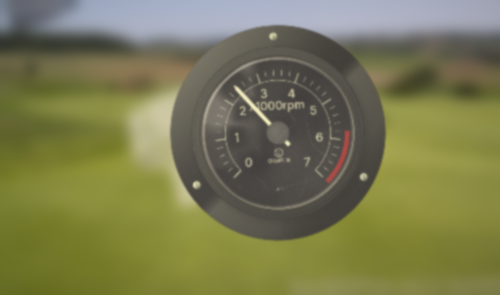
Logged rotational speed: 2400 rpm
